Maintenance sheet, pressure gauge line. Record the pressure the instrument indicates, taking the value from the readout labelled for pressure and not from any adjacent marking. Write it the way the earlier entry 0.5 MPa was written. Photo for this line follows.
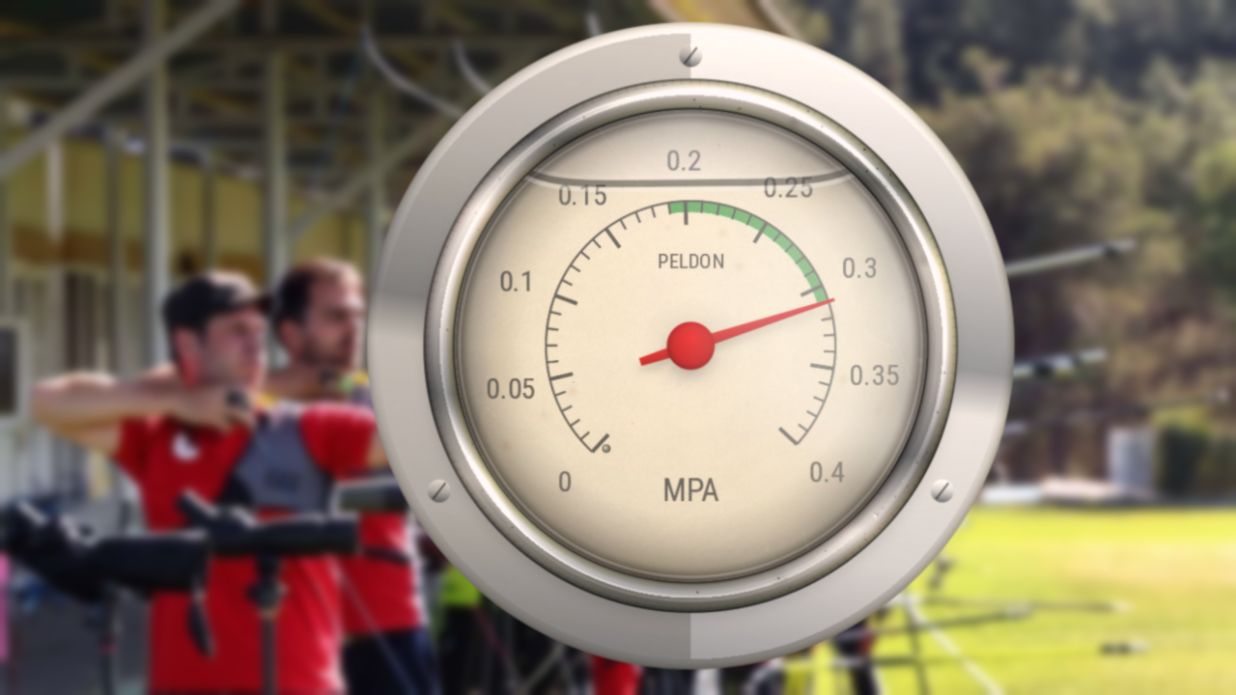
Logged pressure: 0.31 MPa
